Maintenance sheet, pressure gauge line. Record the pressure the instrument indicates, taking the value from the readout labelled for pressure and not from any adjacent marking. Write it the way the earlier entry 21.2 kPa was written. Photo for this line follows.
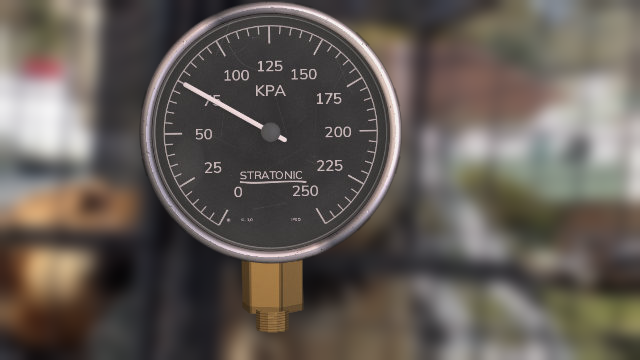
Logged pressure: 75 kPa
